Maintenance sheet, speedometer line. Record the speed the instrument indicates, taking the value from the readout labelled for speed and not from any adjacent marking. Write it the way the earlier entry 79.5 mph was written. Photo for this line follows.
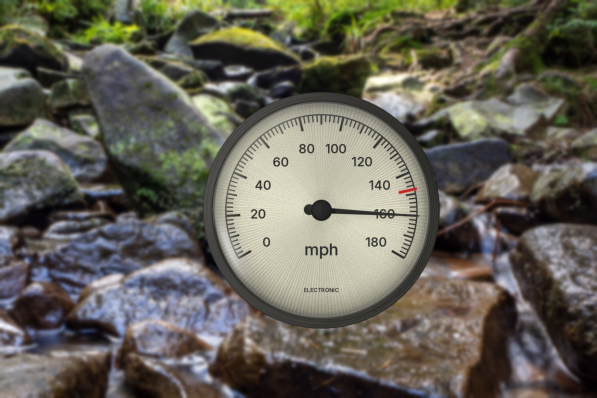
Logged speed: 160 mph
